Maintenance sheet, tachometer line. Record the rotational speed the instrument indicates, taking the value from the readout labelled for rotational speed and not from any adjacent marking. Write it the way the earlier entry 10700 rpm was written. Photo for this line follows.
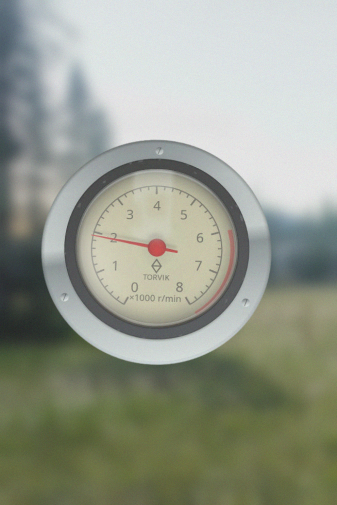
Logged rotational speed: 1900 rpm
